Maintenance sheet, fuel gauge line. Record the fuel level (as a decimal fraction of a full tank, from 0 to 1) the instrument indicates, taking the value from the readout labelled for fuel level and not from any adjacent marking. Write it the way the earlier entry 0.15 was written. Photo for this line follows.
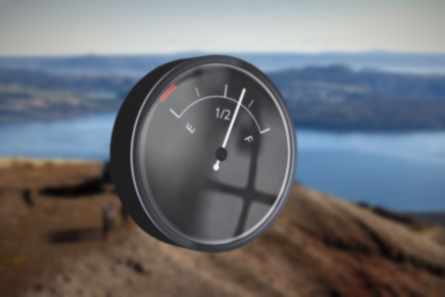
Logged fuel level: 0.625
